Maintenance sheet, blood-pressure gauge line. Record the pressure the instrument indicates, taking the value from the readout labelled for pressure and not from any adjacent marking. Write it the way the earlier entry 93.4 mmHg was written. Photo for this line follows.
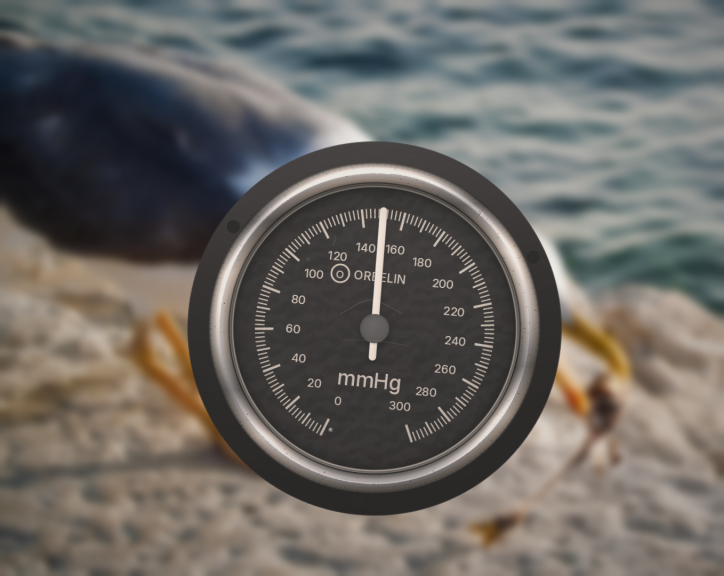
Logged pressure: 150 mmHg
